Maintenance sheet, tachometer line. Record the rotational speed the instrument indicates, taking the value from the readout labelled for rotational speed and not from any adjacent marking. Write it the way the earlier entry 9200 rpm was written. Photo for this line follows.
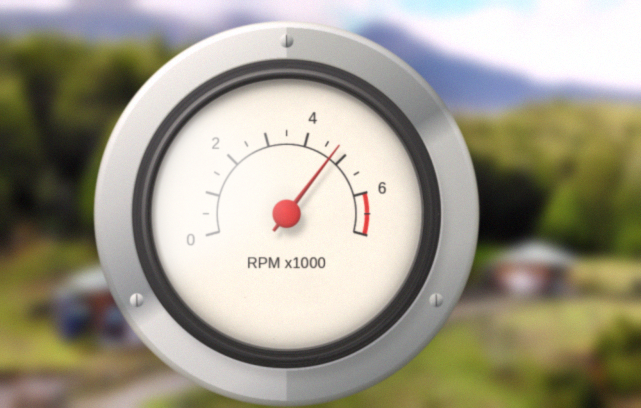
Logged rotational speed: 4750 rpm
